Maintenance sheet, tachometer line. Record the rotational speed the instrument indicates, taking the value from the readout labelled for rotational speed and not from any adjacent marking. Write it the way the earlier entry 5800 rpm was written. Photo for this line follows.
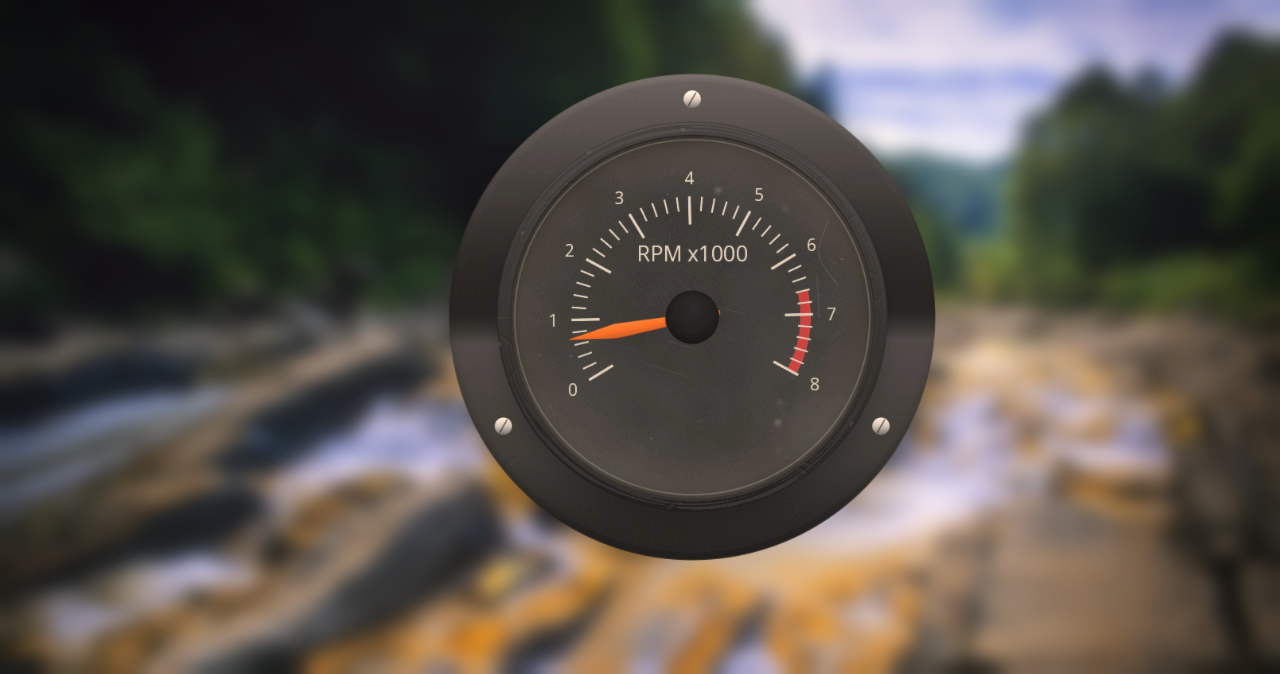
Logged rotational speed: 700 rpm
